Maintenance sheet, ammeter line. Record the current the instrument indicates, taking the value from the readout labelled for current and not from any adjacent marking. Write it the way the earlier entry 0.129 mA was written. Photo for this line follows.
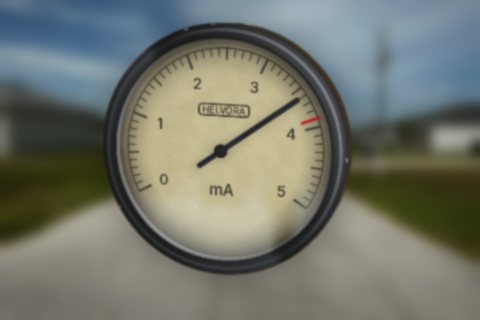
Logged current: 3.6 mA
